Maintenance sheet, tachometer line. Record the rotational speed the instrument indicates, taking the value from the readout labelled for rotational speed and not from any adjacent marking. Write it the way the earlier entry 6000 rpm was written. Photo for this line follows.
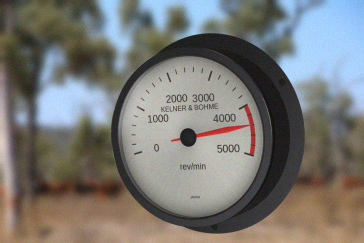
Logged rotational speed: 4400 rpm
